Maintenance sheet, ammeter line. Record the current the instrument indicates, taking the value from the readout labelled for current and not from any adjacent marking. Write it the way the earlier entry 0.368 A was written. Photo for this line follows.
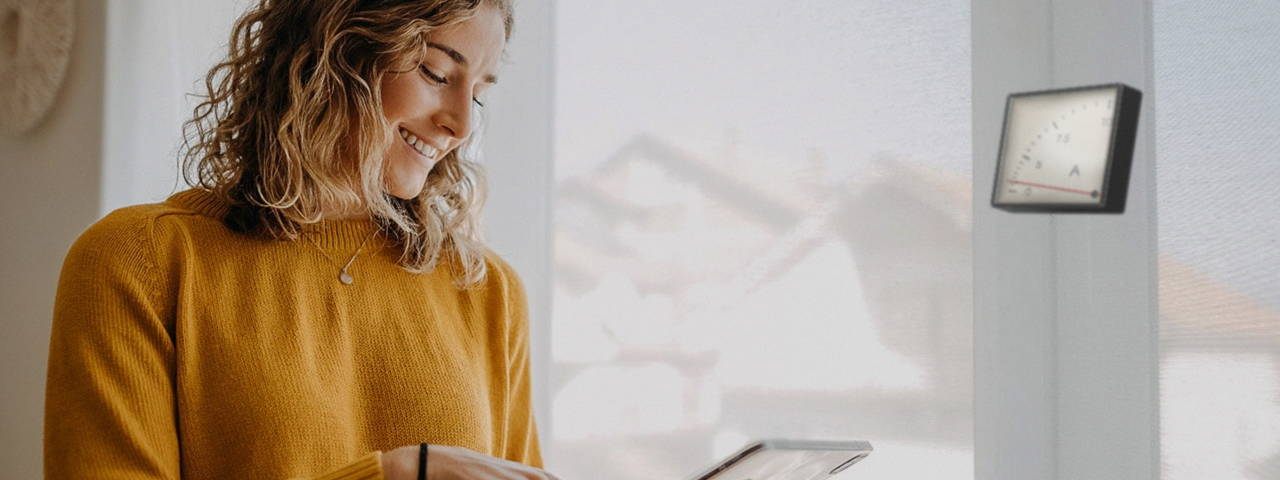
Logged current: 2.5 A
